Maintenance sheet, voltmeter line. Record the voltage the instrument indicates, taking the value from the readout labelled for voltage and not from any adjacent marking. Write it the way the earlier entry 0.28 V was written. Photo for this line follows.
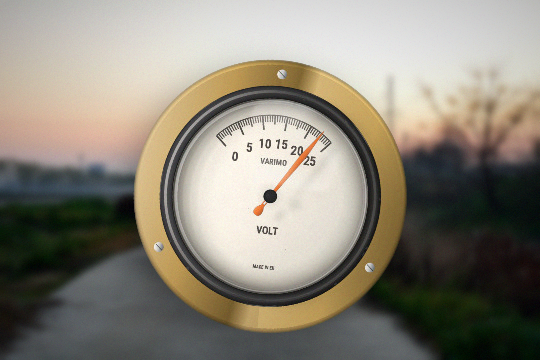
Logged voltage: 22.5 V
